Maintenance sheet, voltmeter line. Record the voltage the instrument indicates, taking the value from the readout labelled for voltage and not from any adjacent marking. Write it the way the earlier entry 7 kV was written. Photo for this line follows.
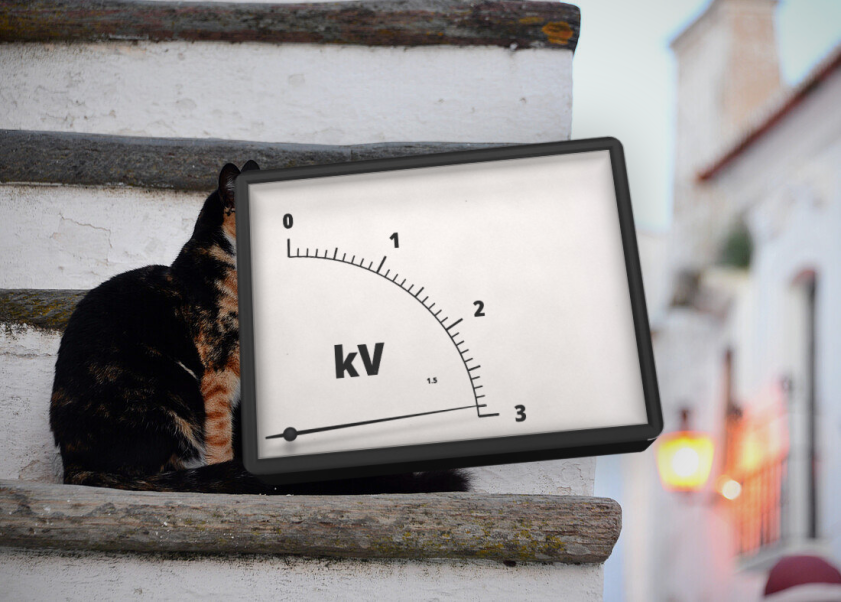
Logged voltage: 2.9 kV
